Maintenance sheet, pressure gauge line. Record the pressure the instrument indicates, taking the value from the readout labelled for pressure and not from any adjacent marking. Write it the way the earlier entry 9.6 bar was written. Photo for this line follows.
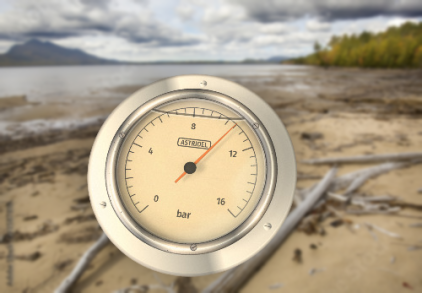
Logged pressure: 10.5 bar
